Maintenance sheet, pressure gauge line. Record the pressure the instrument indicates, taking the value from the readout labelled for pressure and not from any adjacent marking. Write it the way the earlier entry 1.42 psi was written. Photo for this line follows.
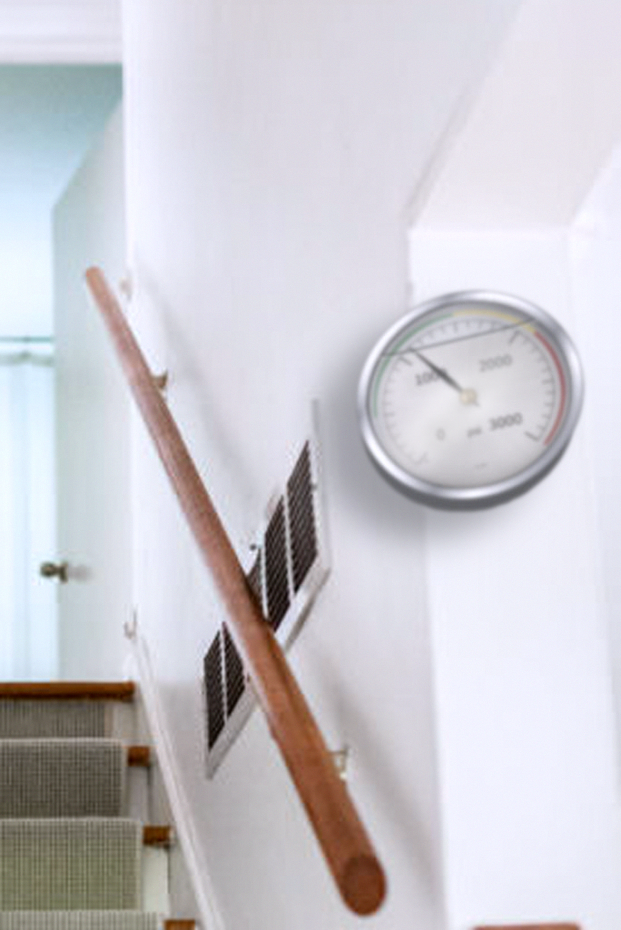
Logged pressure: 1100 psi
